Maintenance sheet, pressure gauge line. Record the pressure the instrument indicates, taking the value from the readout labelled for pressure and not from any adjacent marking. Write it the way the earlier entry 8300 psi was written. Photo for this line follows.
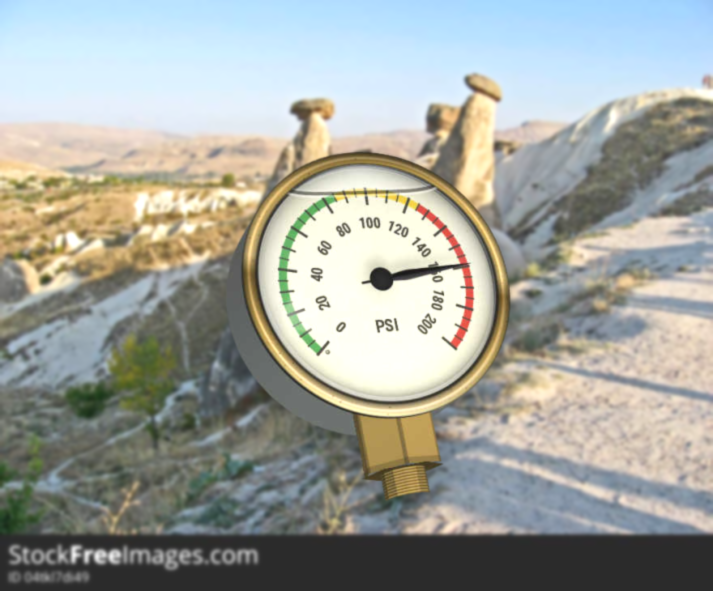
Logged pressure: 160 psi
